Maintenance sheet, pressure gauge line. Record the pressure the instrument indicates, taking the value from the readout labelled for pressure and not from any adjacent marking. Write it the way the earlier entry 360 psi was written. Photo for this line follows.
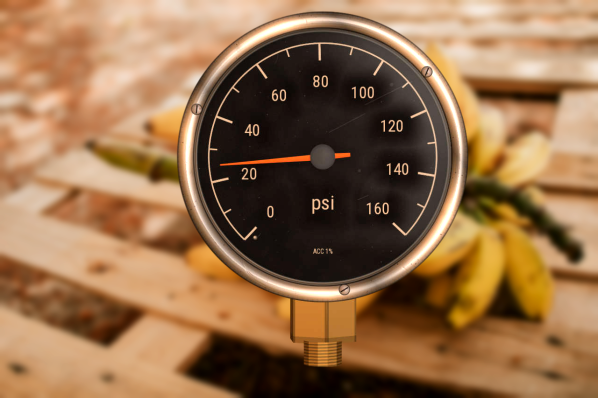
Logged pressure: 25 psi
